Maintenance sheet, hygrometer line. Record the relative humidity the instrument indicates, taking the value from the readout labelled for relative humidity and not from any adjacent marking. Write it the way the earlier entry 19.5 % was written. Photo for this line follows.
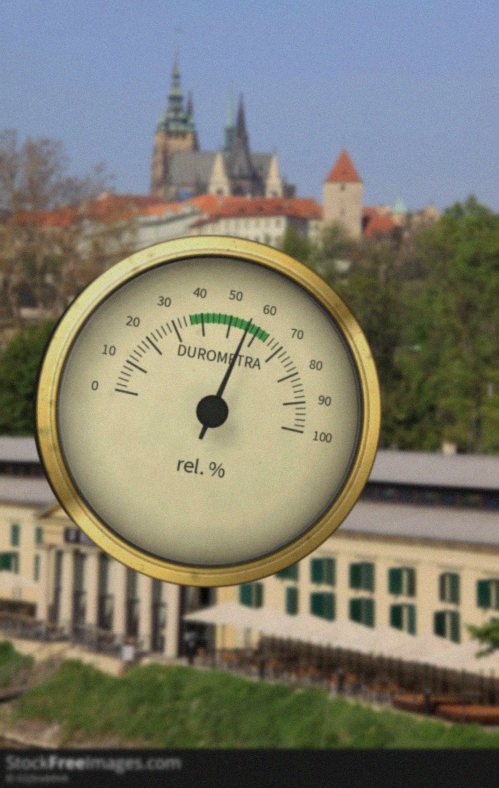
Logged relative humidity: 56 %
